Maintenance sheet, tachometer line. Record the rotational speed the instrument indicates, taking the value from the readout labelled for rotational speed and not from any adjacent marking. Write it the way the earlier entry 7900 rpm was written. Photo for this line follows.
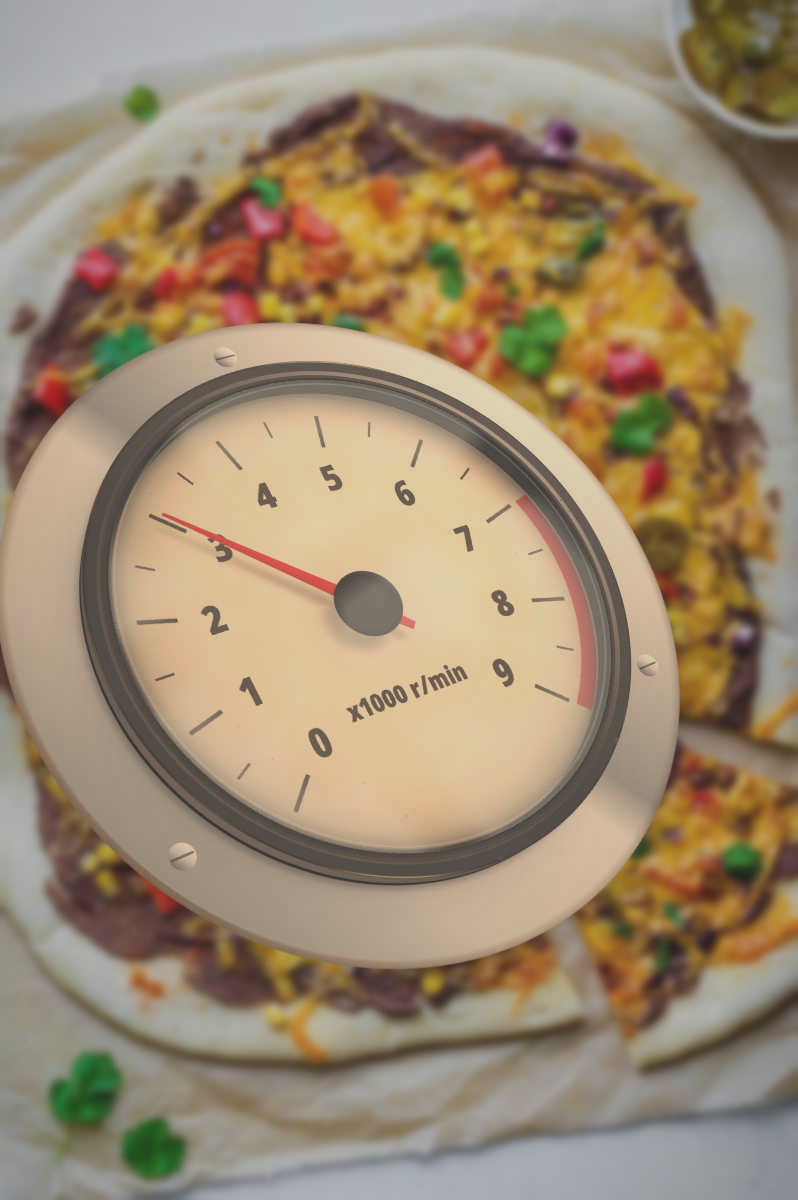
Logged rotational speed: 3000 rpm
